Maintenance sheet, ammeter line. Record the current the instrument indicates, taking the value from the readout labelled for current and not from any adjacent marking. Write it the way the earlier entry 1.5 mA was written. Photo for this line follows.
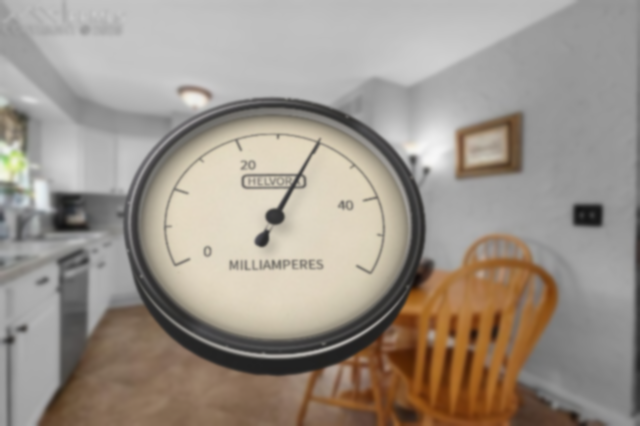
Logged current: 30 mA
